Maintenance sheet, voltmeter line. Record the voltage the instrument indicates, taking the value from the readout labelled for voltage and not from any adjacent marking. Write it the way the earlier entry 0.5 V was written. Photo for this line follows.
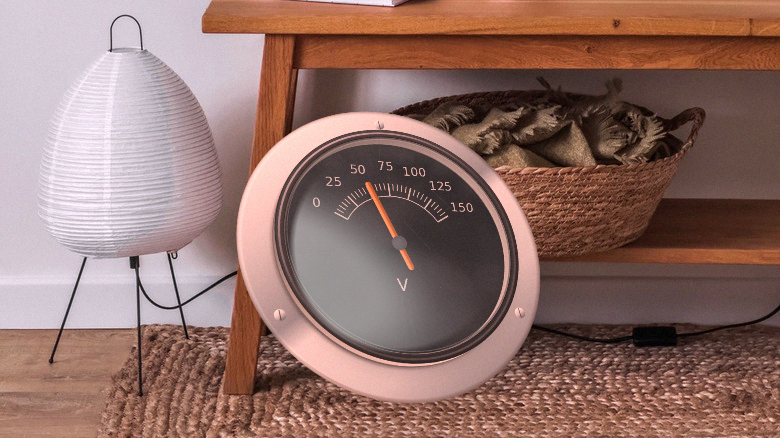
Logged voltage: 50 V
